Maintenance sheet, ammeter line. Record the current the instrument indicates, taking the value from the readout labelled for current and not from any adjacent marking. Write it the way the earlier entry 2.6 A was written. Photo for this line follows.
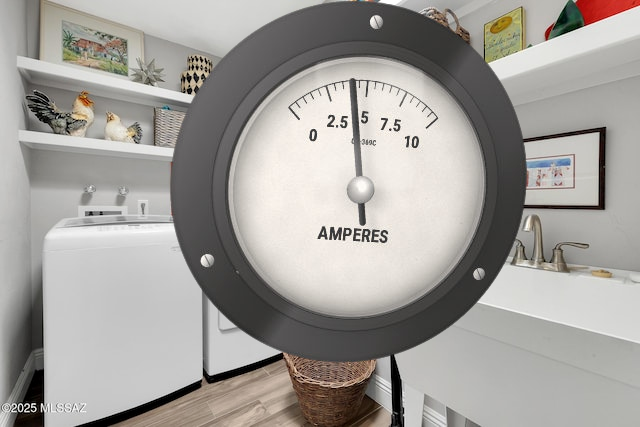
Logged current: 4 A
